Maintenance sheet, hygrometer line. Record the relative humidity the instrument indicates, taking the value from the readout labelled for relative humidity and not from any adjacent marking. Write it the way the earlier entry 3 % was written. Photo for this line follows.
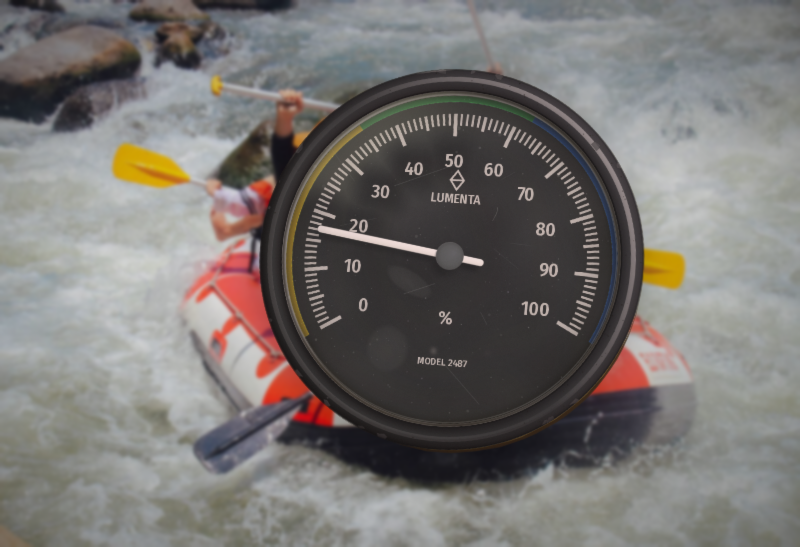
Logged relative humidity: 17 %
